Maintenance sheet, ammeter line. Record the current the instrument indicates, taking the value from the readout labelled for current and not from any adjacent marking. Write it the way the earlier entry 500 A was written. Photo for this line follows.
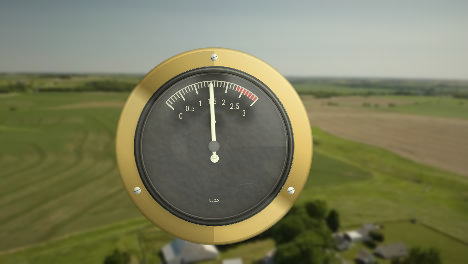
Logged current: 1.5 A
